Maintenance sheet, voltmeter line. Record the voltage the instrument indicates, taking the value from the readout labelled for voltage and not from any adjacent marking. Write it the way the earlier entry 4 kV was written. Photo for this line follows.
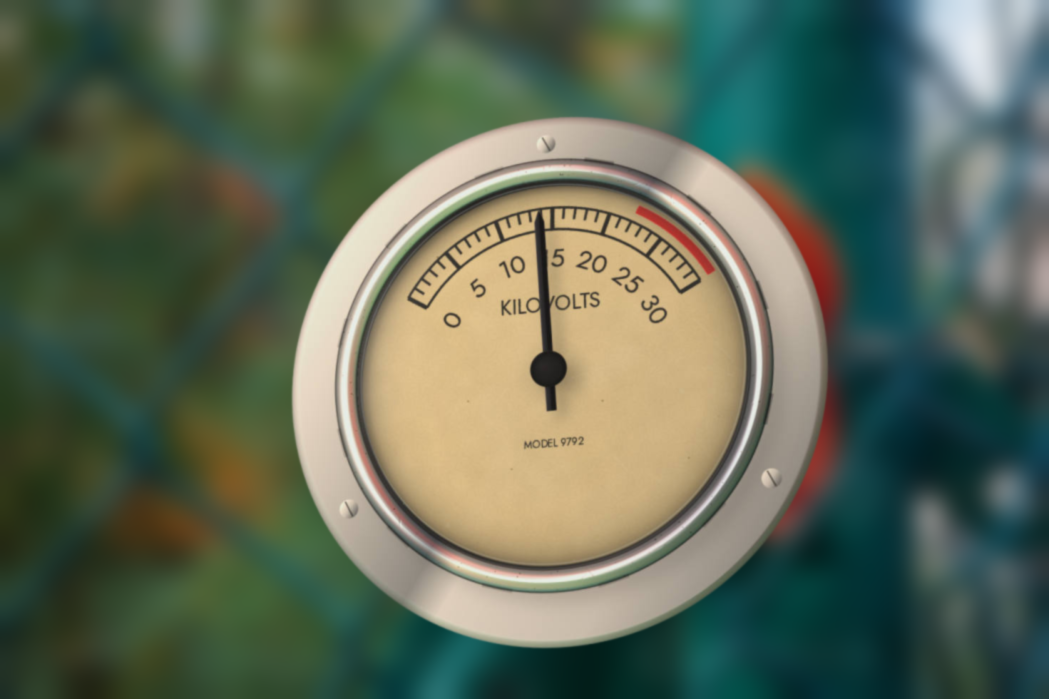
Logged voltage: 14 kV
